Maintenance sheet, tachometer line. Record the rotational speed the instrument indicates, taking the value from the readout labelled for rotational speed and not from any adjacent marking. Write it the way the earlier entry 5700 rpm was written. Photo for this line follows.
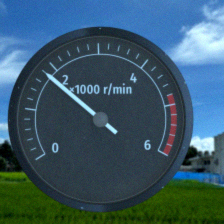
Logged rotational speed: 1800 rpm
